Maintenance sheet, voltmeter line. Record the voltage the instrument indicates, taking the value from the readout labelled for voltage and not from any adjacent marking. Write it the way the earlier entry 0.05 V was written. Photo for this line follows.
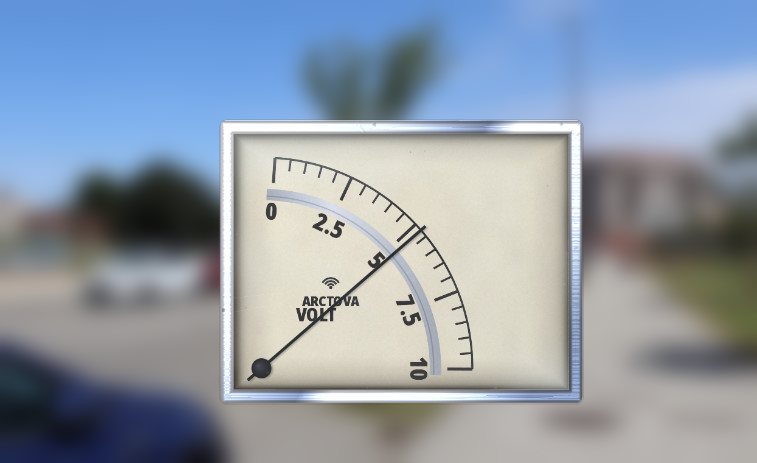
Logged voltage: 5.25 V
